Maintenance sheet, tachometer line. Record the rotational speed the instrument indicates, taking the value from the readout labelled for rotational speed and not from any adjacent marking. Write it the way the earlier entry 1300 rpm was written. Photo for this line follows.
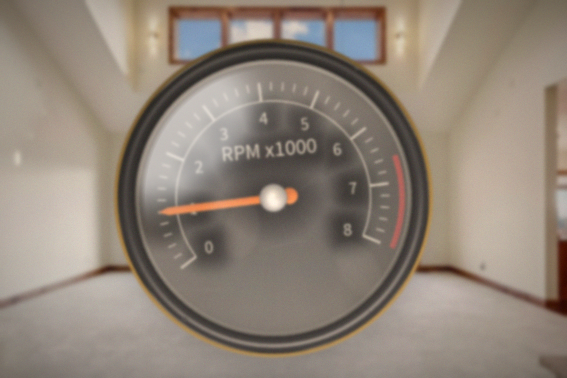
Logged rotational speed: 1000 rpm
